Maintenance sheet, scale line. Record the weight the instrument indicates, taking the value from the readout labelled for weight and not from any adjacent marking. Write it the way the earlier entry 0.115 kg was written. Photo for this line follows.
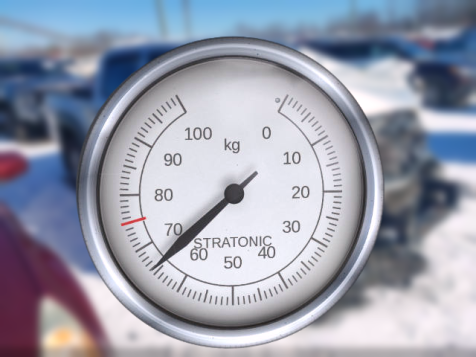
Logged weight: 66 kg
